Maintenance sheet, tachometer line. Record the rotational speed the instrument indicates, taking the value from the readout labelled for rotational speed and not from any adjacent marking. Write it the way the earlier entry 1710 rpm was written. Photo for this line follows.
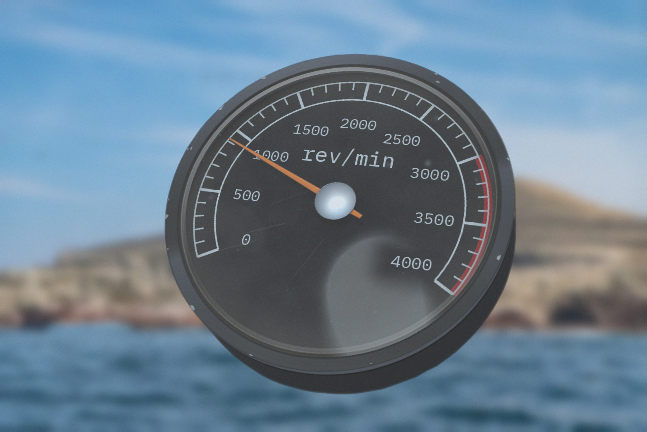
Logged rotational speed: 900 rpm
